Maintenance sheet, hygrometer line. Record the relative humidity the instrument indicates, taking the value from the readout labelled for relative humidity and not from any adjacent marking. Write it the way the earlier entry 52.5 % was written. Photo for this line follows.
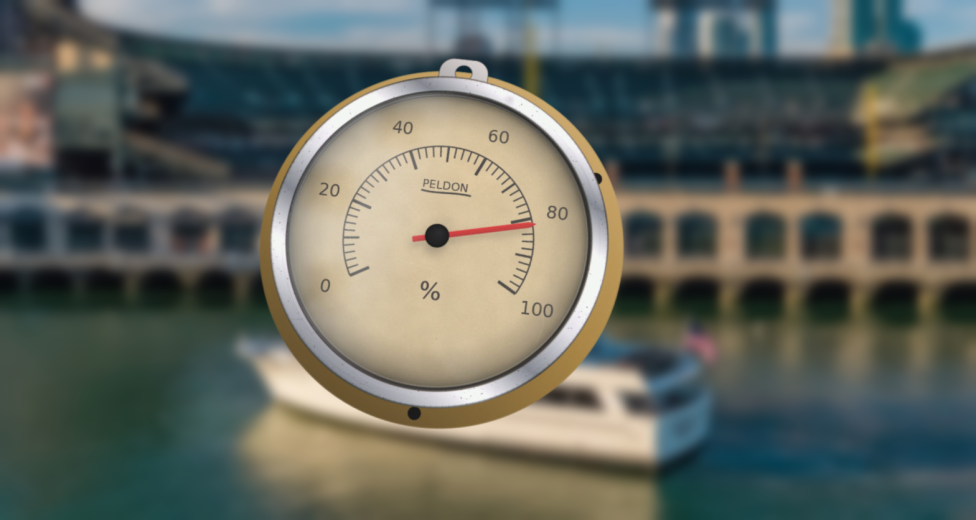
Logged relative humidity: 82 %
